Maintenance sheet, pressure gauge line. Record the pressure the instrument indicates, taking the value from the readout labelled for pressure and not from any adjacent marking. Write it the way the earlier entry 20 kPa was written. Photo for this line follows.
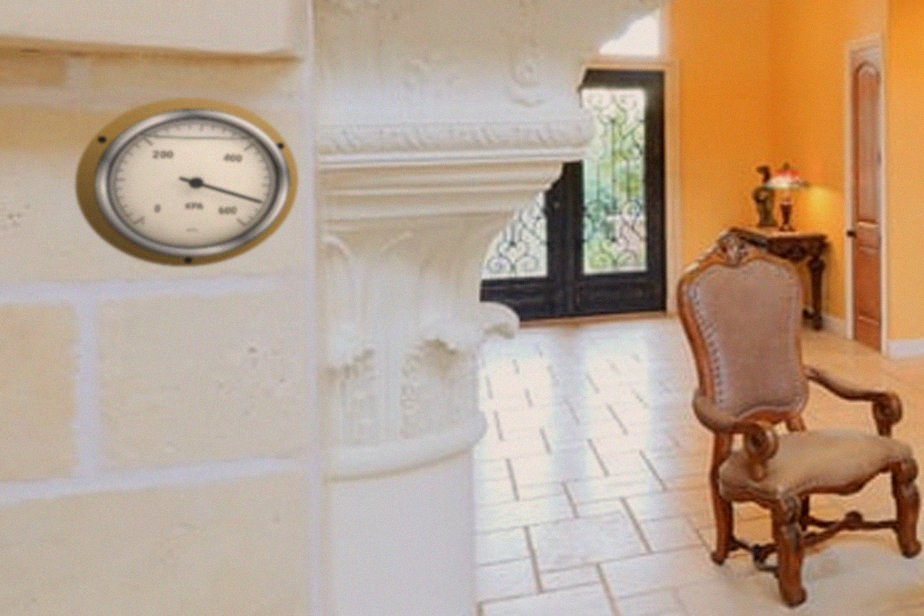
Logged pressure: 540 kPa
